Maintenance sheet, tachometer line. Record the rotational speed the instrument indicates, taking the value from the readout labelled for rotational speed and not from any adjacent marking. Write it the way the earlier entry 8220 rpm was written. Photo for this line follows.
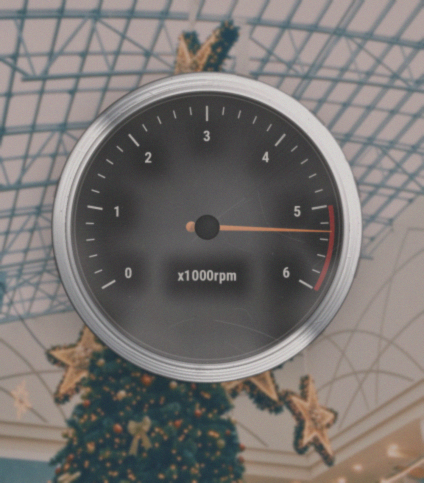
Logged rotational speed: 5300 rpm
